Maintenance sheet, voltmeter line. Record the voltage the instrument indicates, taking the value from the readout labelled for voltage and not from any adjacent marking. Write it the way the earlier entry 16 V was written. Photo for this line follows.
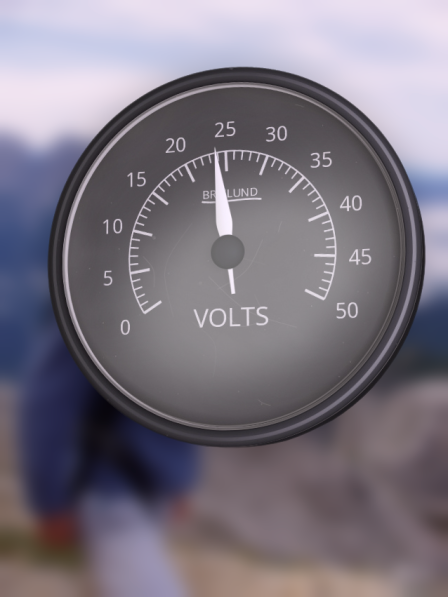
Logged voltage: 24 V
